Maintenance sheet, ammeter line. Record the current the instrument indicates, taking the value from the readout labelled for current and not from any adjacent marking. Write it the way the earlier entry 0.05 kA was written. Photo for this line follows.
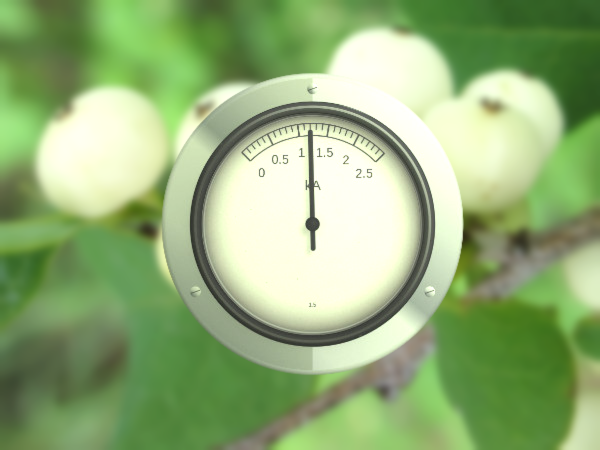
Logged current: 1.2 kA
